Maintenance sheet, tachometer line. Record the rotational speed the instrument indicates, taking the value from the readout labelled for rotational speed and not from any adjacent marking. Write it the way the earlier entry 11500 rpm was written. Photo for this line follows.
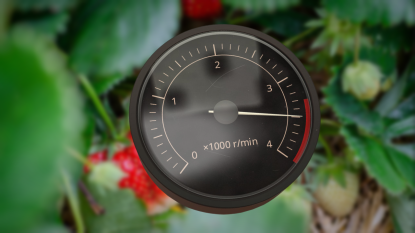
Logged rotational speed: 3500 rpm
